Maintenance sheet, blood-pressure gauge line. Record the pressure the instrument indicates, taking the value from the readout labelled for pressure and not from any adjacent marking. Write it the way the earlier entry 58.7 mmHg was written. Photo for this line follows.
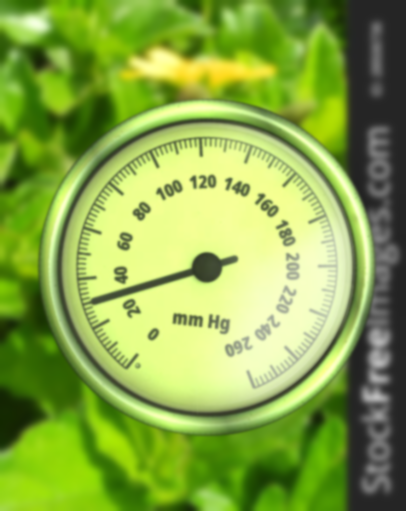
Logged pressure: 30 mmHg
